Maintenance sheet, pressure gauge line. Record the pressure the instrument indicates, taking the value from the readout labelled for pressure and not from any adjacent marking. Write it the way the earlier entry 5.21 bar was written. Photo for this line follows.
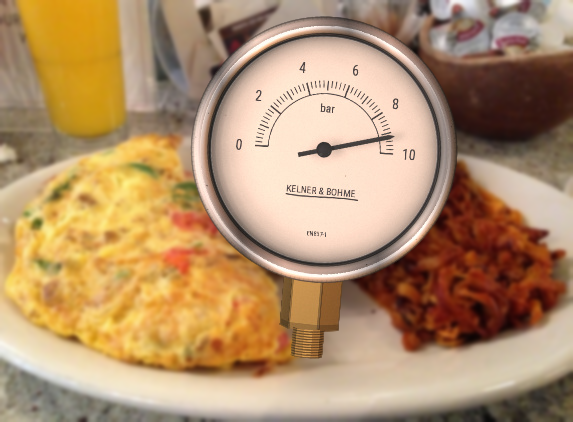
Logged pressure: 9.2 bar
